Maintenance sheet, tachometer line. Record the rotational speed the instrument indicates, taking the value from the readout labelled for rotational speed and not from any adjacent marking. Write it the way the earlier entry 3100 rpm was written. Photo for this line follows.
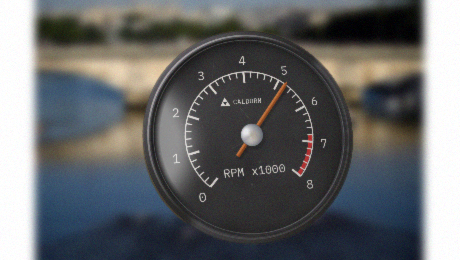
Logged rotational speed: 5200 rpm
